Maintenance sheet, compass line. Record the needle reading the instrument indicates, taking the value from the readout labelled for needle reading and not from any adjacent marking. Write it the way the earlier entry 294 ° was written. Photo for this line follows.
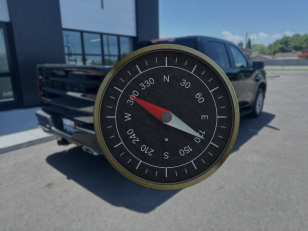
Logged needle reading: 300 °
